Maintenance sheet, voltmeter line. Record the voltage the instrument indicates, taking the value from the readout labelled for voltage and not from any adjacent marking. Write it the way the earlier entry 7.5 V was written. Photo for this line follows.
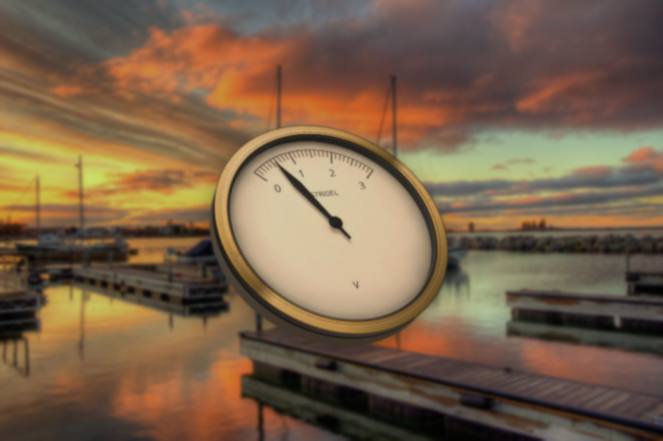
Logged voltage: 0.5 V
